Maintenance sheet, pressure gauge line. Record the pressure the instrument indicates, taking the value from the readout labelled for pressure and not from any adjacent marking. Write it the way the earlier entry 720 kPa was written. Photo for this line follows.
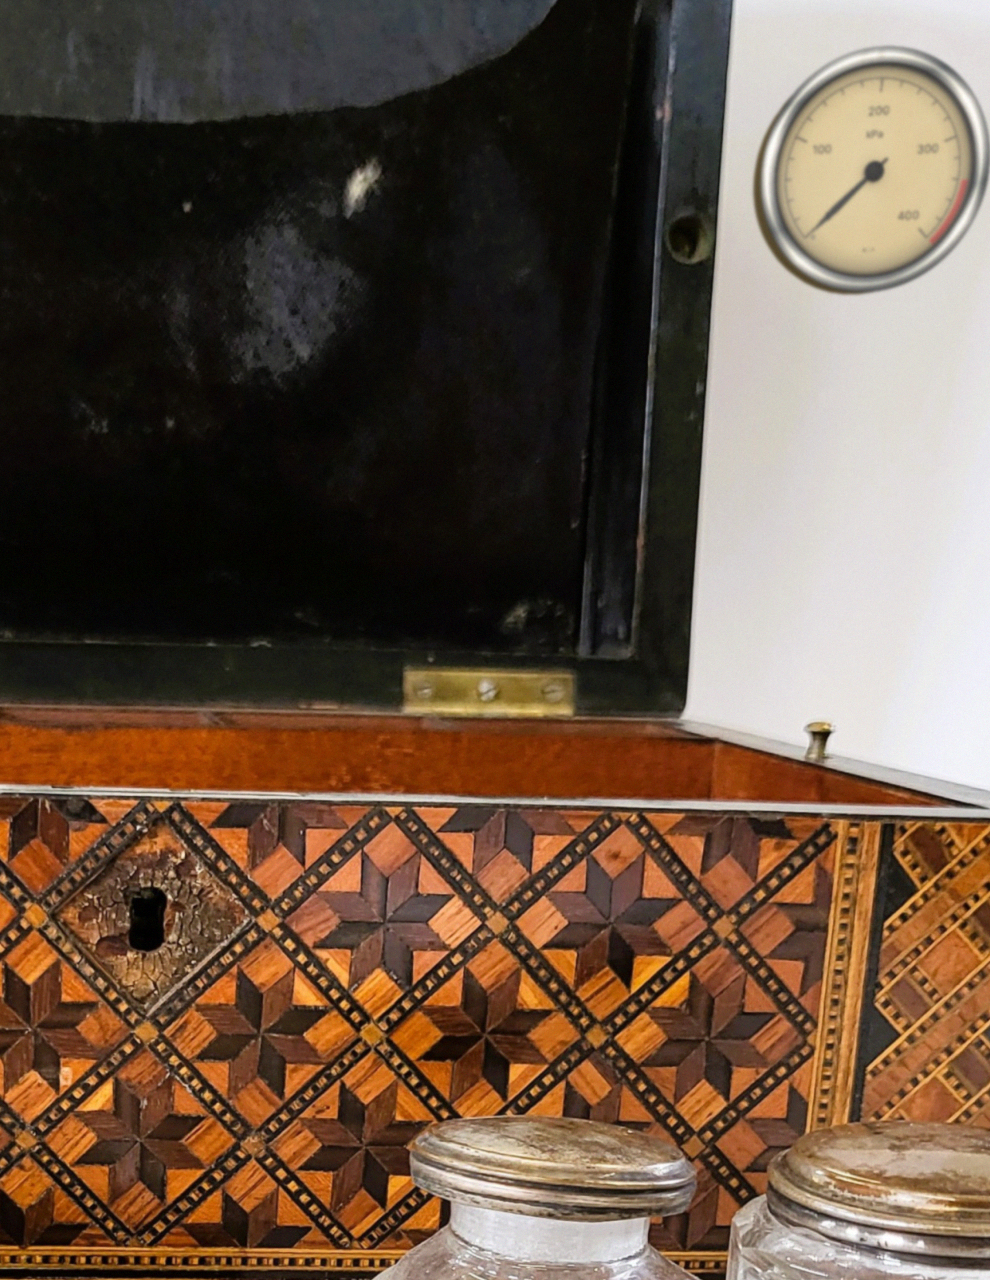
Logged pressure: 0 kPa
